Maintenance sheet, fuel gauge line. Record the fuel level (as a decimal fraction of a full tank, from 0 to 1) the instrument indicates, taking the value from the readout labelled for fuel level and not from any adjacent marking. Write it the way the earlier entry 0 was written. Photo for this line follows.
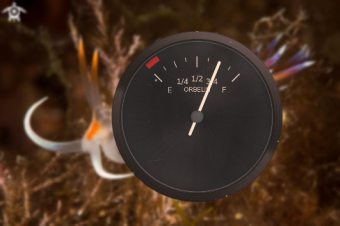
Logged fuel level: 0.75
